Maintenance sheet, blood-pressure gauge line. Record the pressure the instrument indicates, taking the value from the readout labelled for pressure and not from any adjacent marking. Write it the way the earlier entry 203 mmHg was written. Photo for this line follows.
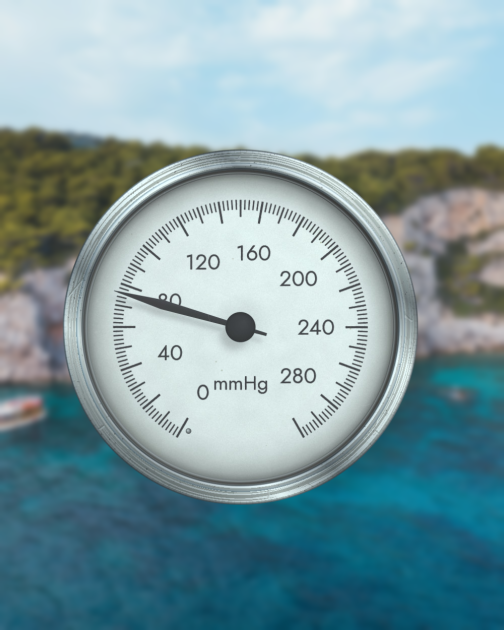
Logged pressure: 76 mmHg
